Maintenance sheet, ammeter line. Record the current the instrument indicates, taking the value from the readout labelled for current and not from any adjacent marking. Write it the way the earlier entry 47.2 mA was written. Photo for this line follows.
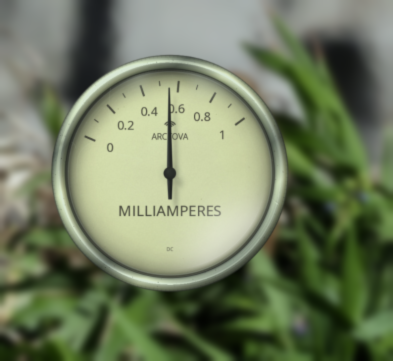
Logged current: 0.55 mA
